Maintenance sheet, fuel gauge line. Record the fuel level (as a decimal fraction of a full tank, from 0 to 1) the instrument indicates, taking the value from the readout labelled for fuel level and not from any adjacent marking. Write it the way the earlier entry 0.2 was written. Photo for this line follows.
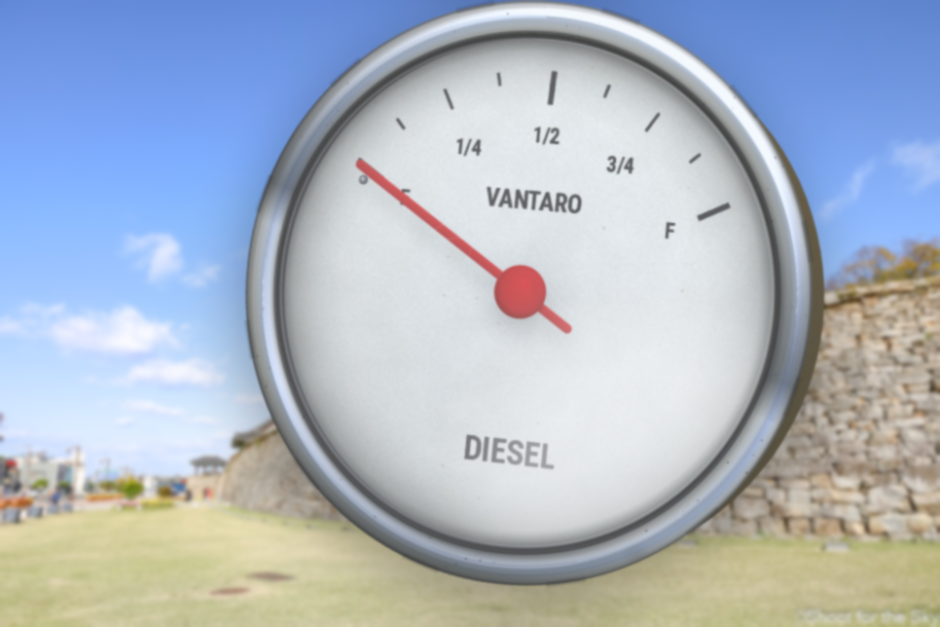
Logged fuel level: 0
